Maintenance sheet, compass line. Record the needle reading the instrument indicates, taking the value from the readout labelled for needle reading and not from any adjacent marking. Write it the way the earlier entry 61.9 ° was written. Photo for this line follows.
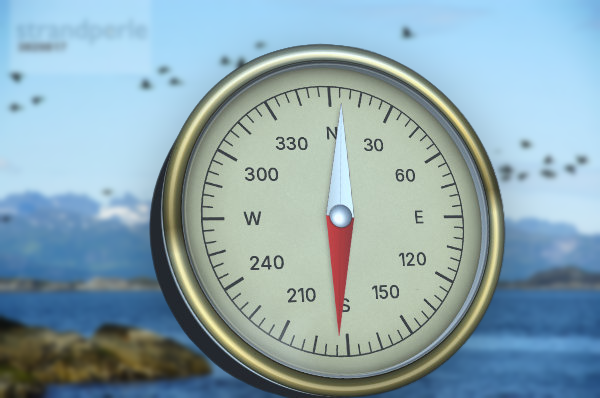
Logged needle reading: 185 °
